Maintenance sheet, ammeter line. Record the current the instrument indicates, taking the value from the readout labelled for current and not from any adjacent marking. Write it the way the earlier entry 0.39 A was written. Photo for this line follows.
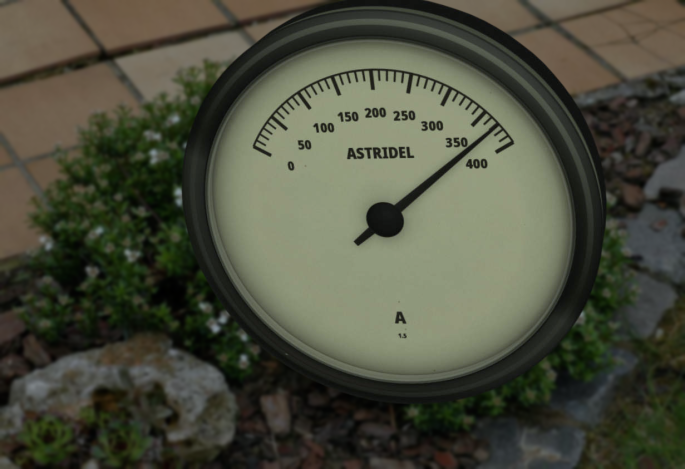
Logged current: 370 A
